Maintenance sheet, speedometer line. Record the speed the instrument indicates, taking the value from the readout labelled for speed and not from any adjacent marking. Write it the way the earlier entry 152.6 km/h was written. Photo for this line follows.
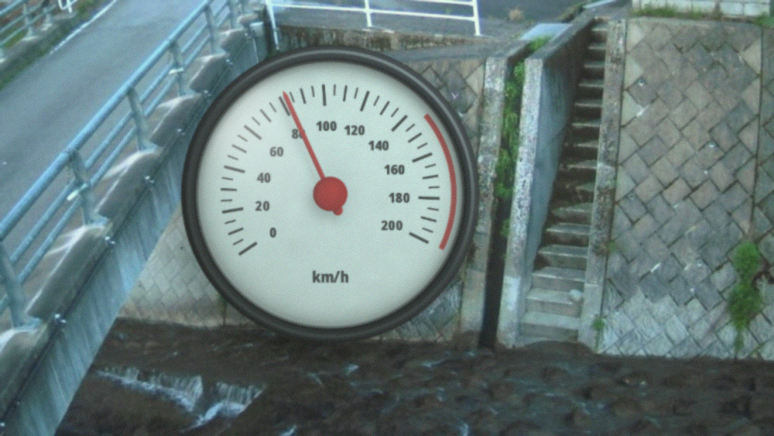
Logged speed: 82.5 km/h
